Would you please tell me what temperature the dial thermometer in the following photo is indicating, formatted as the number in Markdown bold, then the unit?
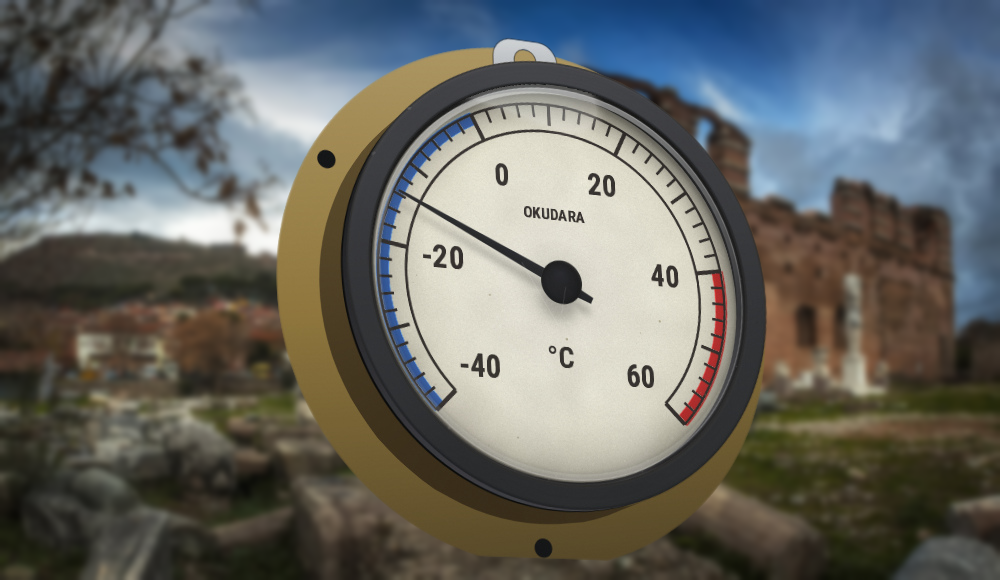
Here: **-14** °C
